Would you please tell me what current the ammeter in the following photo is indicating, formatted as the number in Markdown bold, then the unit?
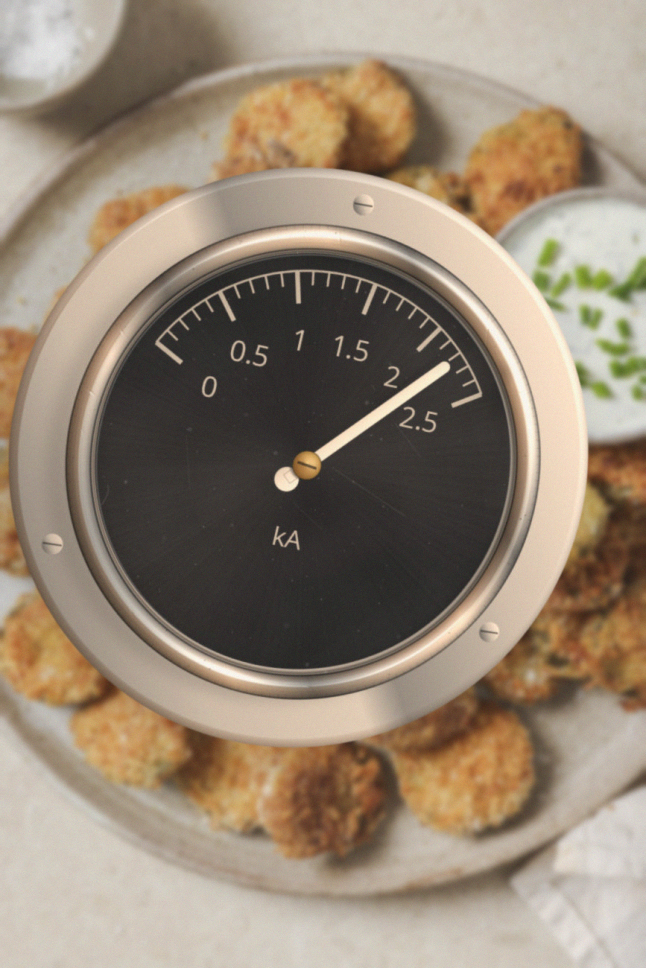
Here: **2.2** kA
